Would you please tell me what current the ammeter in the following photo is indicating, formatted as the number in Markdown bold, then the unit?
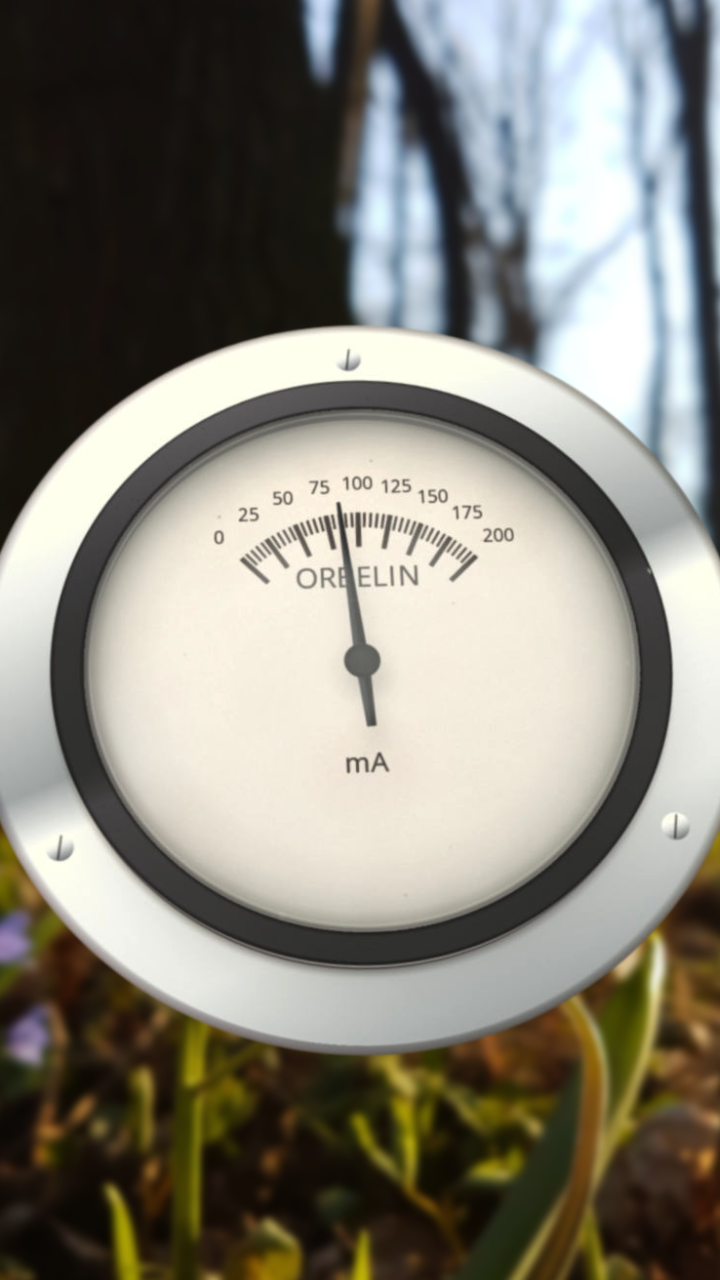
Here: **85** mA
